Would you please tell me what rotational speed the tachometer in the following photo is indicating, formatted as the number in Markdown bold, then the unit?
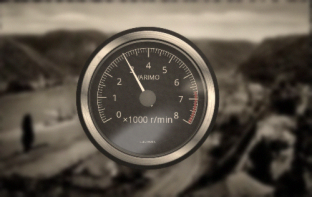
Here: **3000** rpm
